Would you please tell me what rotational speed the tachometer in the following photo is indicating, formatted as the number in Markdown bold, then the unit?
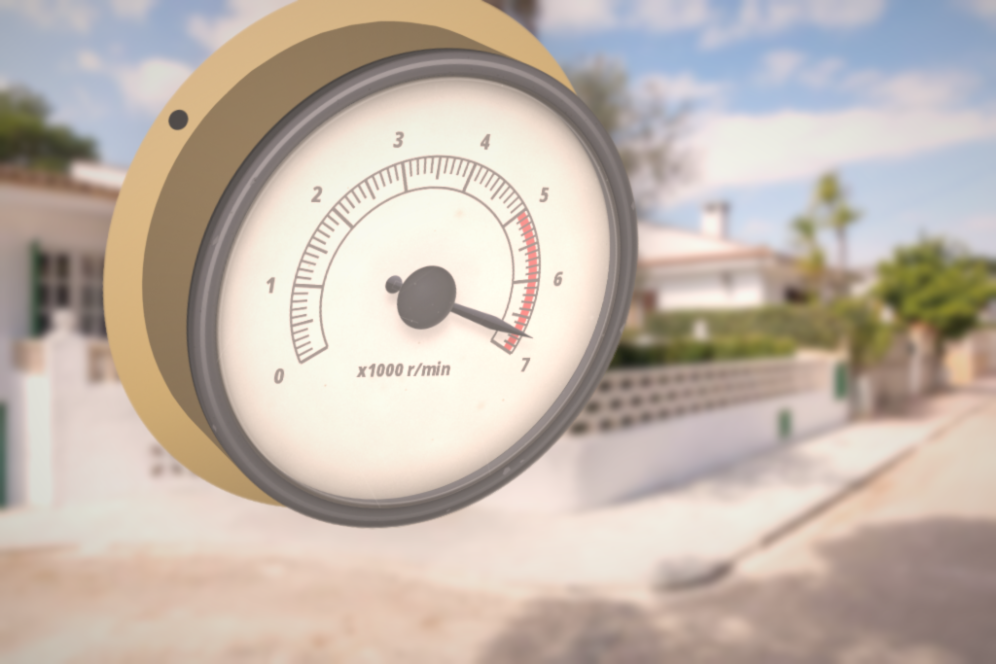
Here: **6700** rpm
